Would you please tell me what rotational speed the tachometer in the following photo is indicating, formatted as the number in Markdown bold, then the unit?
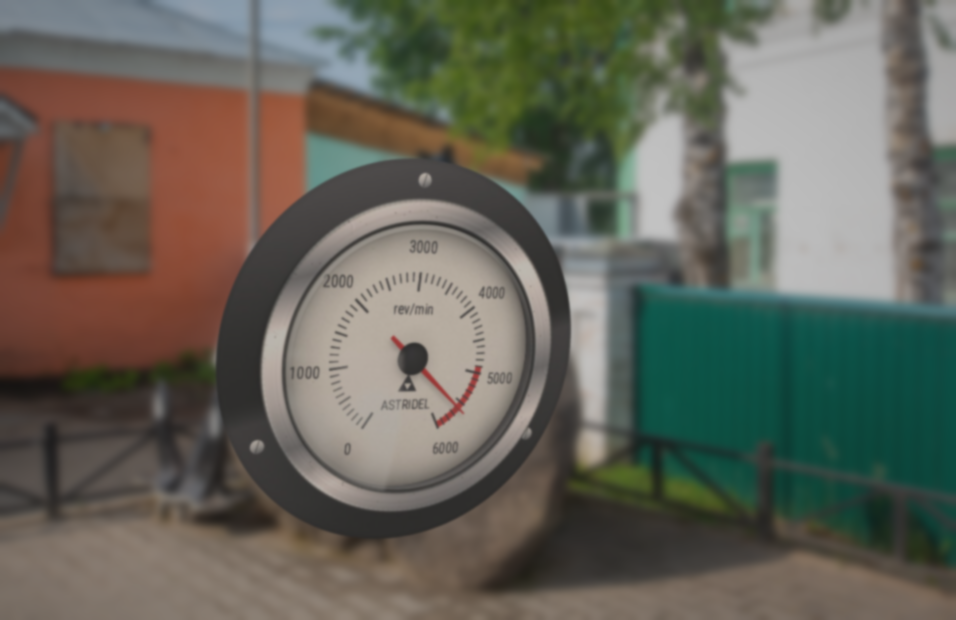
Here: **5600** rpm
